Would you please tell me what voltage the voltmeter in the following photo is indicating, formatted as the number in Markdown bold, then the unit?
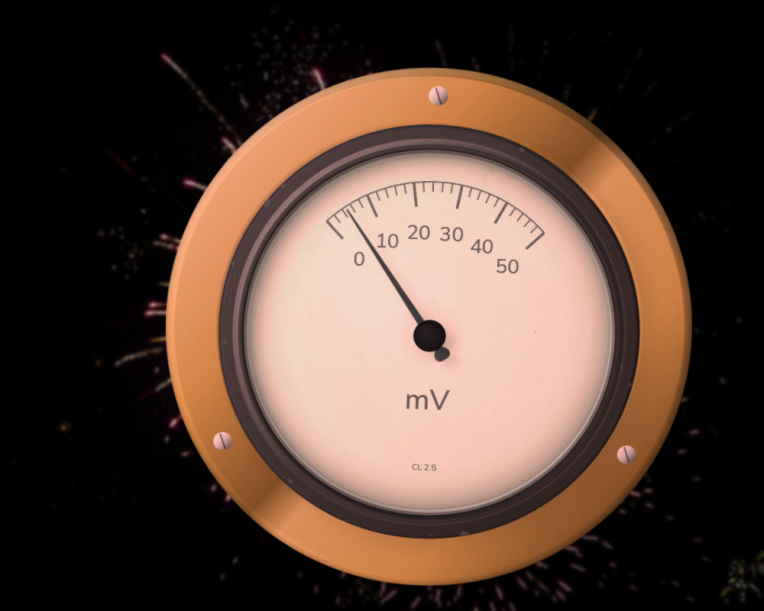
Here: **5** mV
